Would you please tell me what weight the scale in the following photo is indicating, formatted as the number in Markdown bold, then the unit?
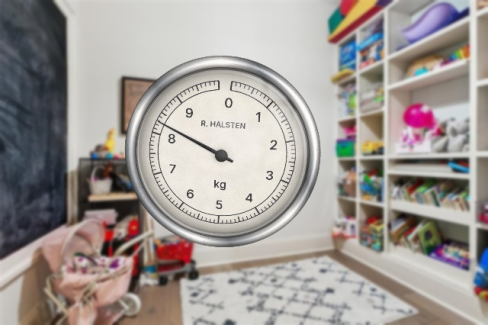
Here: **8.3** kg
